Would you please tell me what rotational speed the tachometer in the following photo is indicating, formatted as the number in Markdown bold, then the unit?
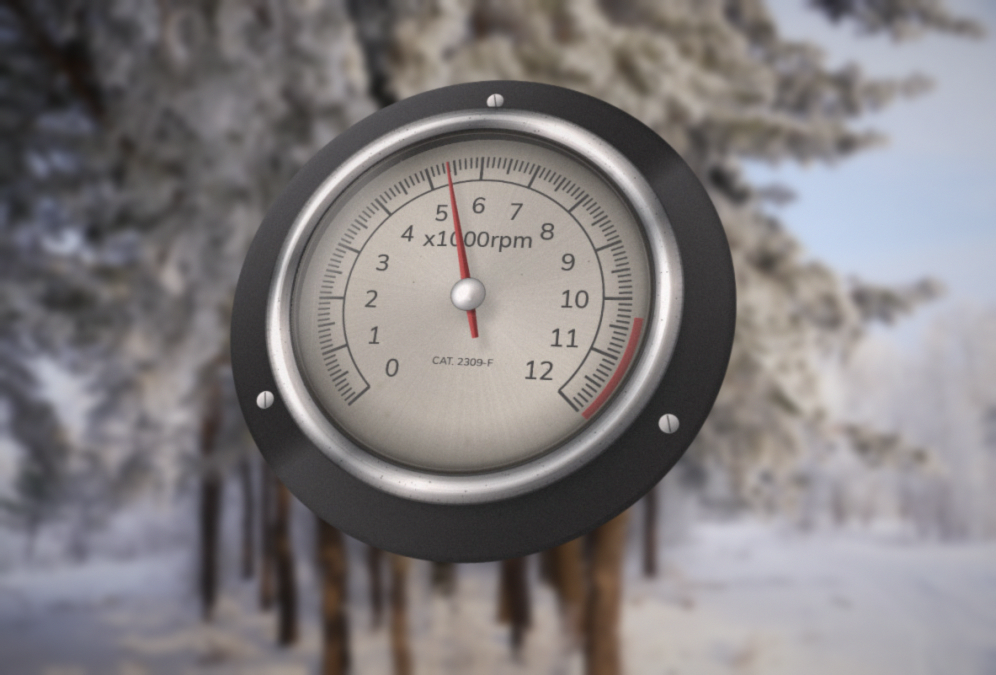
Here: **5400** rpm
